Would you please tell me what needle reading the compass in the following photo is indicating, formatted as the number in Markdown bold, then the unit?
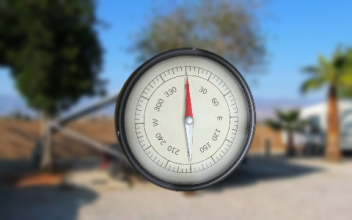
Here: **0** °
